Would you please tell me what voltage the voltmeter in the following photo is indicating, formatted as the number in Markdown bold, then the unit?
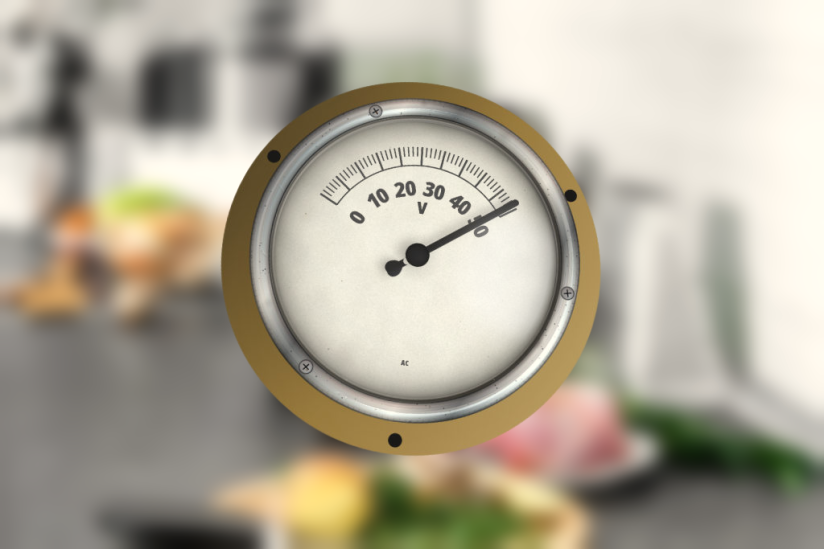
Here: **49** V
